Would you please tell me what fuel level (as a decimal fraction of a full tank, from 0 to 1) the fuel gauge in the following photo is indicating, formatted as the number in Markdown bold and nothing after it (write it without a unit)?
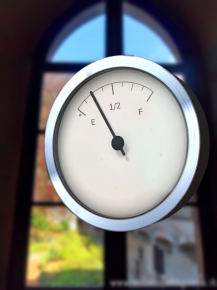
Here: **0.25**
